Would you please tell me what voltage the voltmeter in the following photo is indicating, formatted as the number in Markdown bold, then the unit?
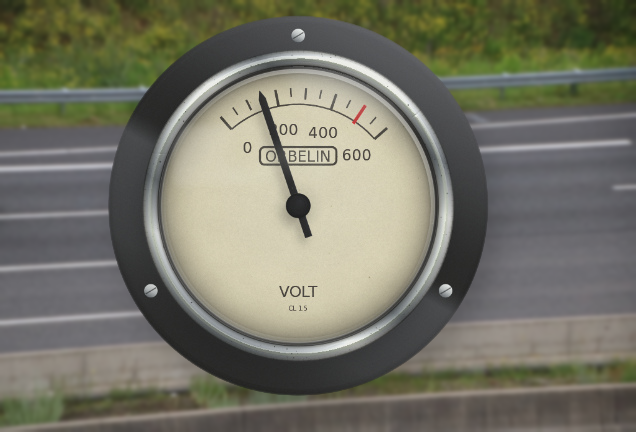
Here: **150** V
